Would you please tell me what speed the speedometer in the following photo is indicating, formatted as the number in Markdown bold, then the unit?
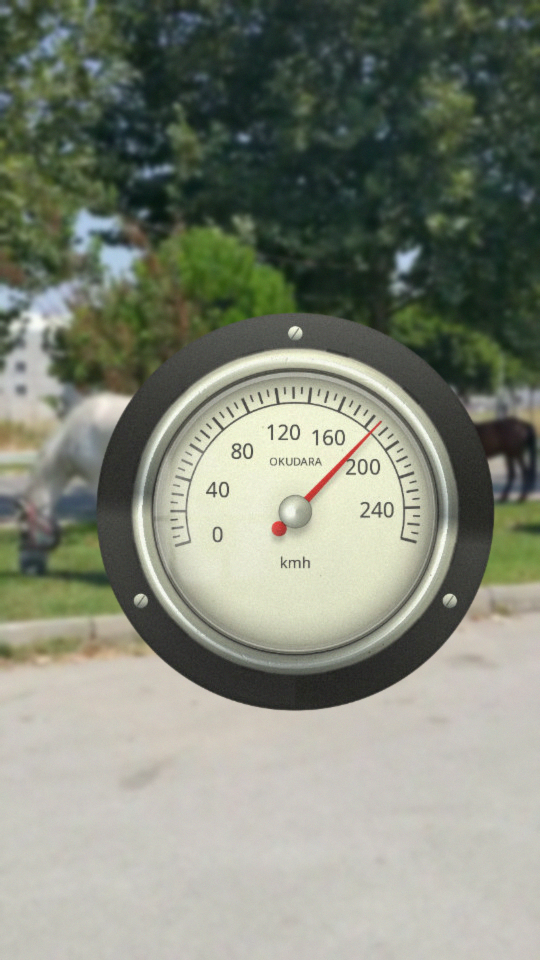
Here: **185** km/h
